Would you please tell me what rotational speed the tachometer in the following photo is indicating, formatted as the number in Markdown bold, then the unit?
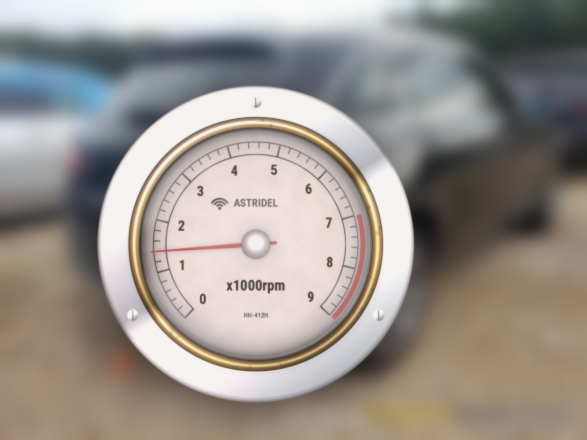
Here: **1400** rpm
